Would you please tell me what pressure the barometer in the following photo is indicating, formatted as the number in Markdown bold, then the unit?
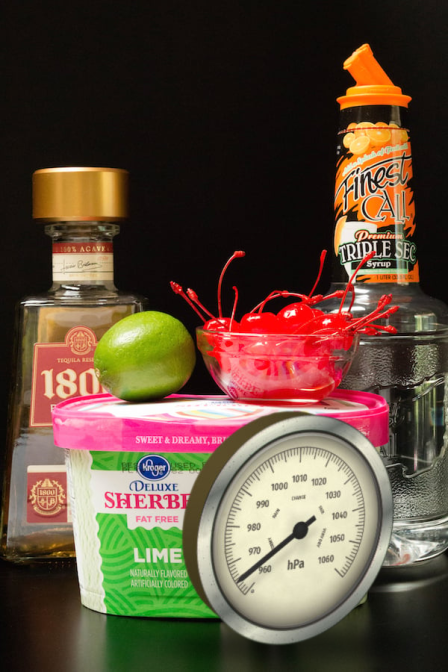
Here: **965** hPa
